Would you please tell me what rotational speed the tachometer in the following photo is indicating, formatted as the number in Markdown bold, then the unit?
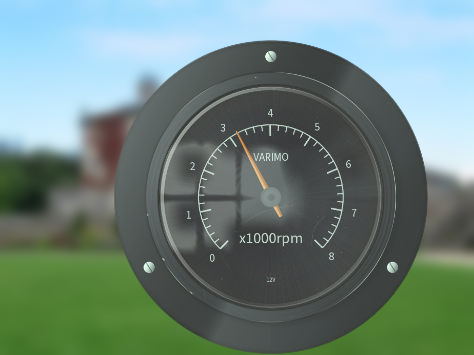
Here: **3200** rpm
